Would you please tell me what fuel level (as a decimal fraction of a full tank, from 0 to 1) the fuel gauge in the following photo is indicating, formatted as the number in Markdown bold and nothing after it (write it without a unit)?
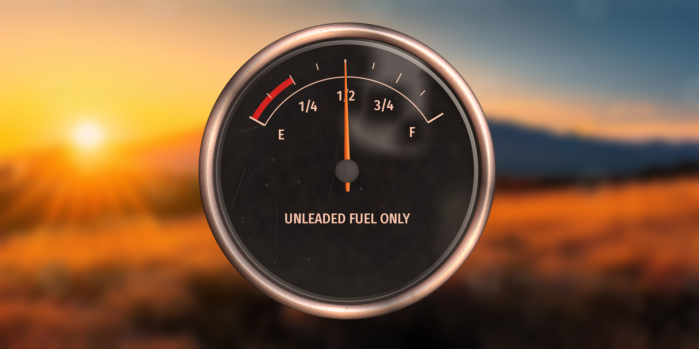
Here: **0.5**
